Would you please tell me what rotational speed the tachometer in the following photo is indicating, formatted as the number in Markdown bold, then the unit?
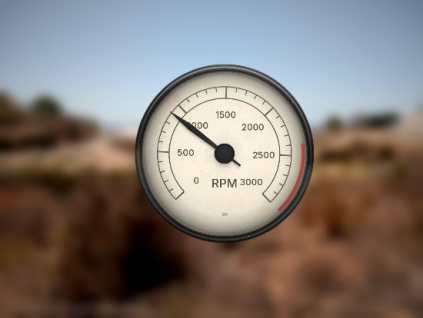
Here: **900** rpm
